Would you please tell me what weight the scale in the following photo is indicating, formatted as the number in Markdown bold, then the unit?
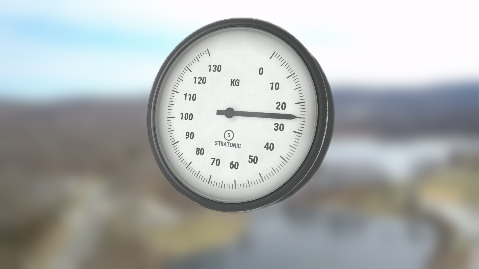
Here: **25** kg
